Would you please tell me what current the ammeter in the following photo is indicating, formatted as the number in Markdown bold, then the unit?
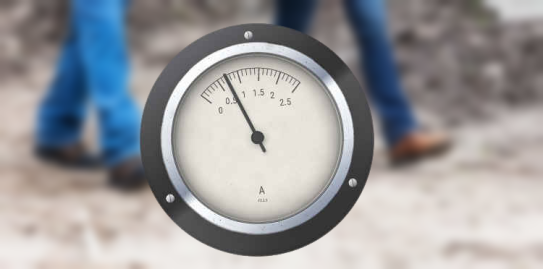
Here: **0.7** A
